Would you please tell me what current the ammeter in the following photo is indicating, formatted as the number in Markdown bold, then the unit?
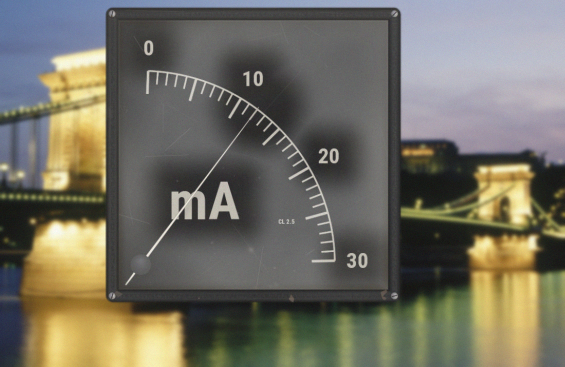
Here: **12** mA
